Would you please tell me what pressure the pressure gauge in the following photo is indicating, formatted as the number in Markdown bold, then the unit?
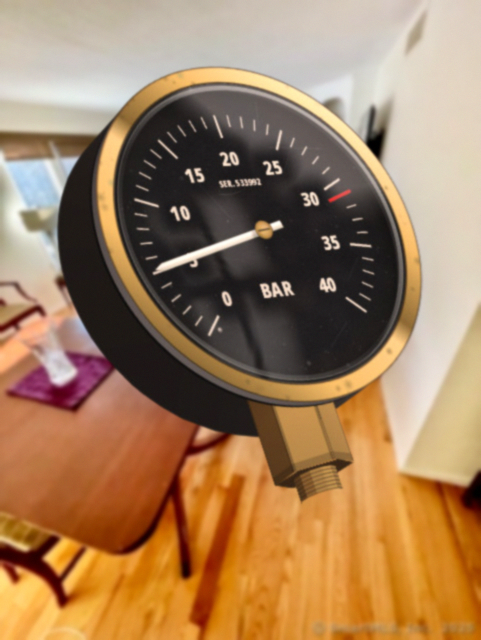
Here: **5** bar
